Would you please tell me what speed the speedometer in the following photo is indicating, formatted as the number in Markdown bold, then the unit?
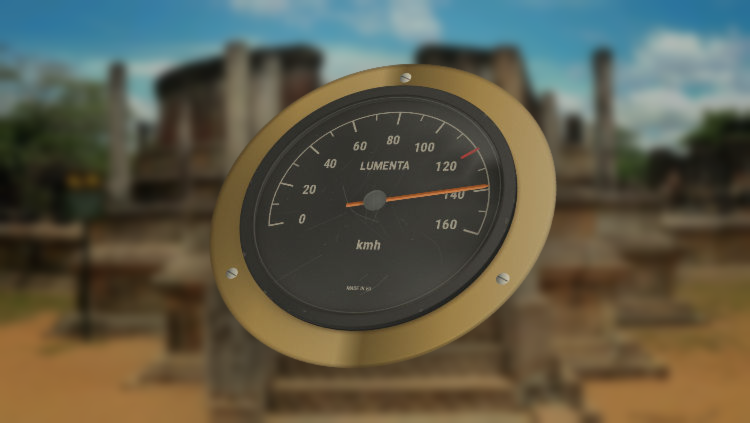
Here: **140** km/h
